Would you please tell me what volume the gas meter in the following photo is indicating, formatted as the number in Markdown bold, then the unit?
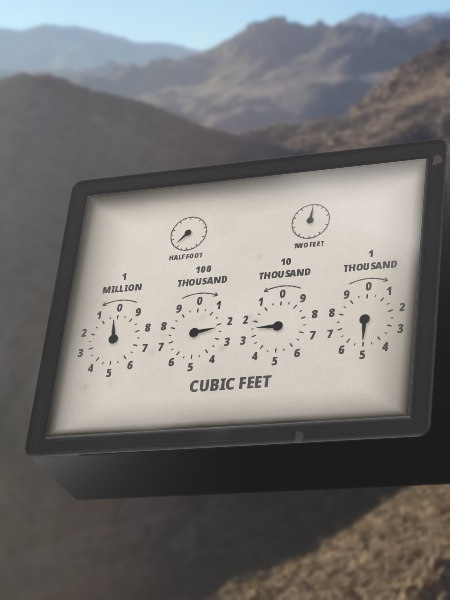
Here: **22500** ft³
